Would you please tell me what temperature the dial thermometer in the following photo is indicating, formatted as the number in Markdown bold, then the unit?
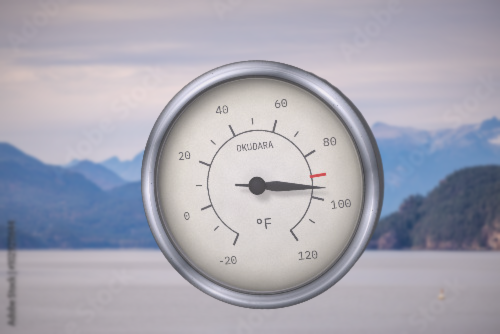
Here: **95** °F
